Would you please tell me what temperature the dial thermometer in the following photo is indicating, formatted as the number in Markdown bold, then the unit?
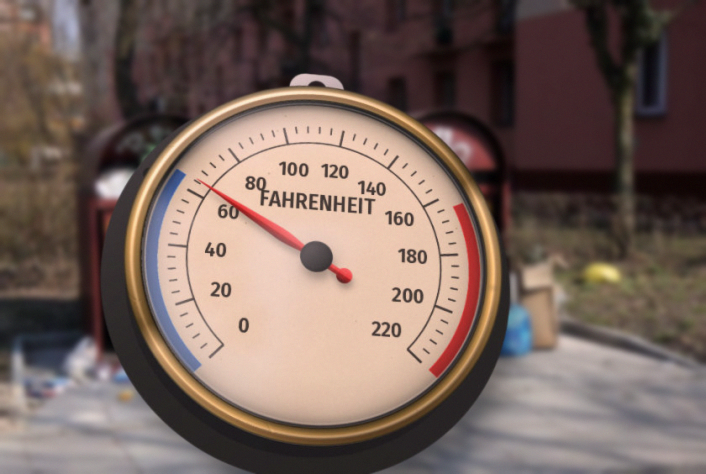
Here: **64** °F
